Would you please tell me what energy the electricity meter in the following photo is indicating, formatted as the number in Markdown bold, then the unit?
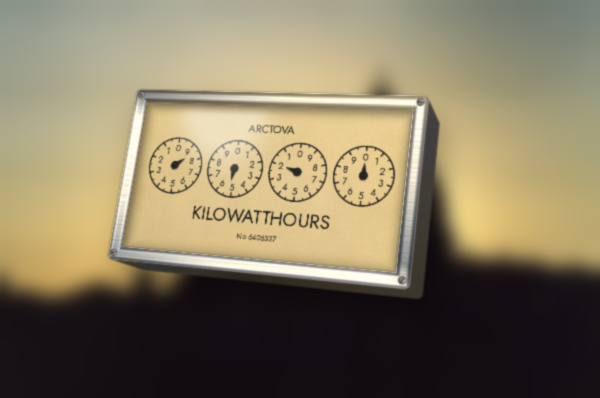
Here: **8520** kWh
